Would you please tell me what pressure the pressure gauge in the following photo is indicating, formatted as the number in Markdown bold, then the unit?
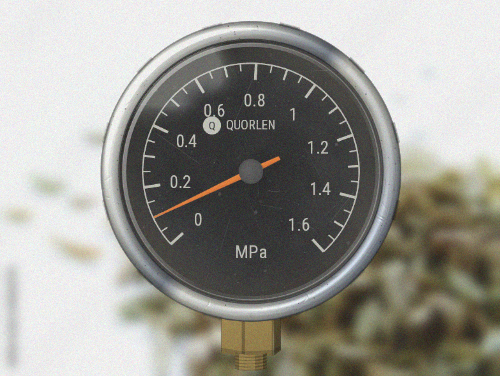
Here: **0.1** MPa
